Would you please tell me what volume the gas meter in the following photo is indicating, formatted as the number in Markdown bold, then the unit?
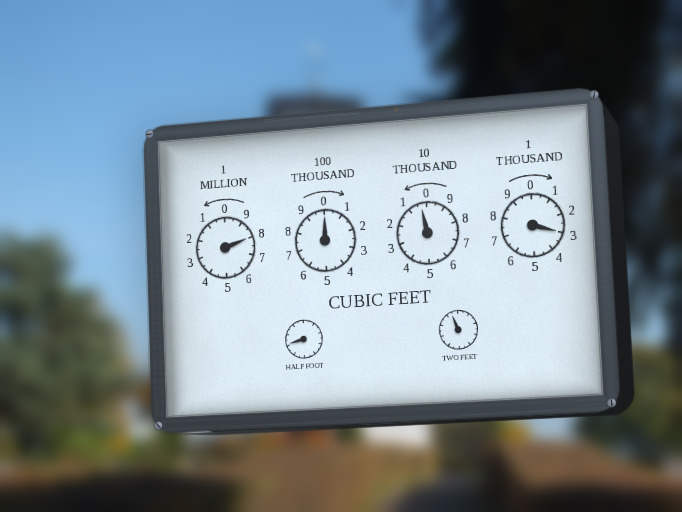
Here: **800300** ft³
